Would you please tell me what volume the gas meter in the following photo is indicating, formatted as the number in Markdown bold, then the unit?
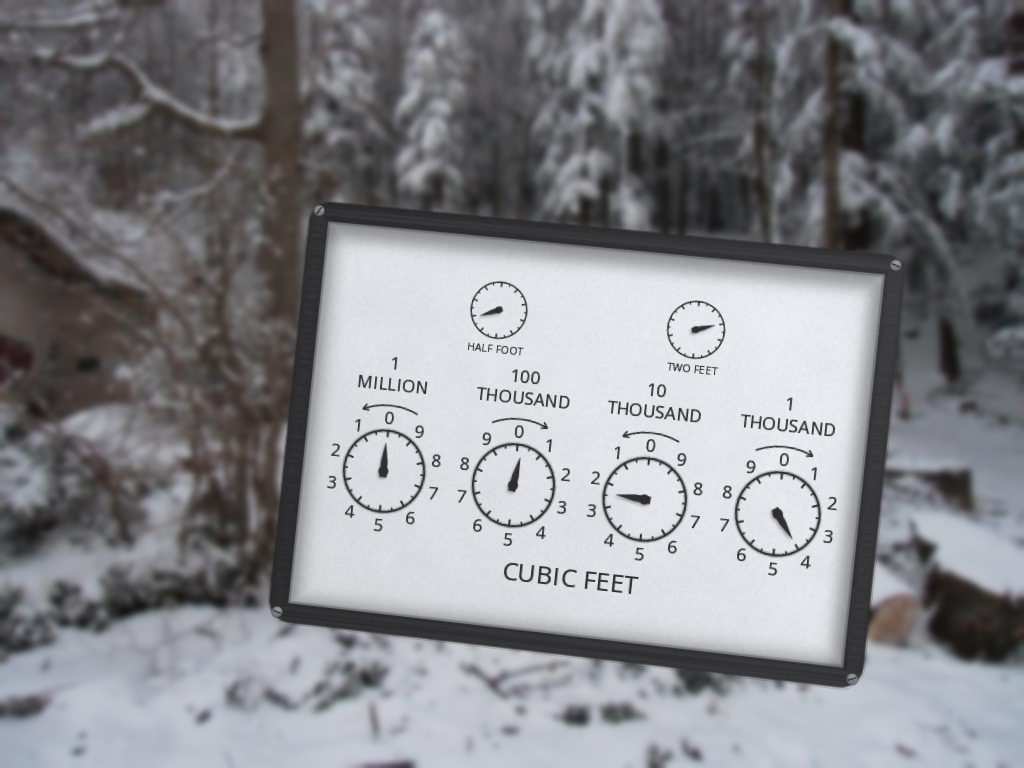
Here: **2400** ft³
